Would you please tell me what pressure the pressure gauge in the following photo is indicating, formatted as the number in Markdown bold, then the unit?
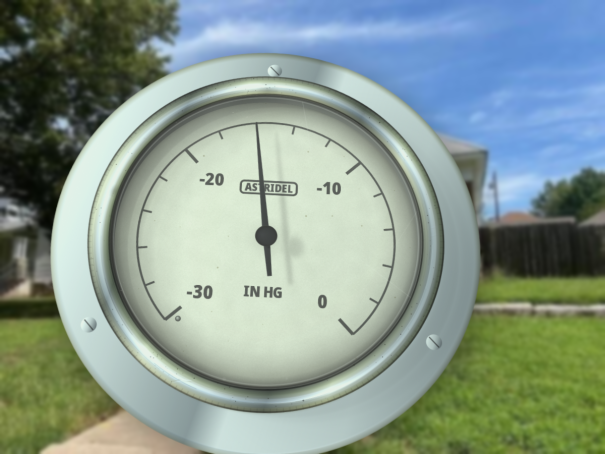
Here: **-16** inHg
